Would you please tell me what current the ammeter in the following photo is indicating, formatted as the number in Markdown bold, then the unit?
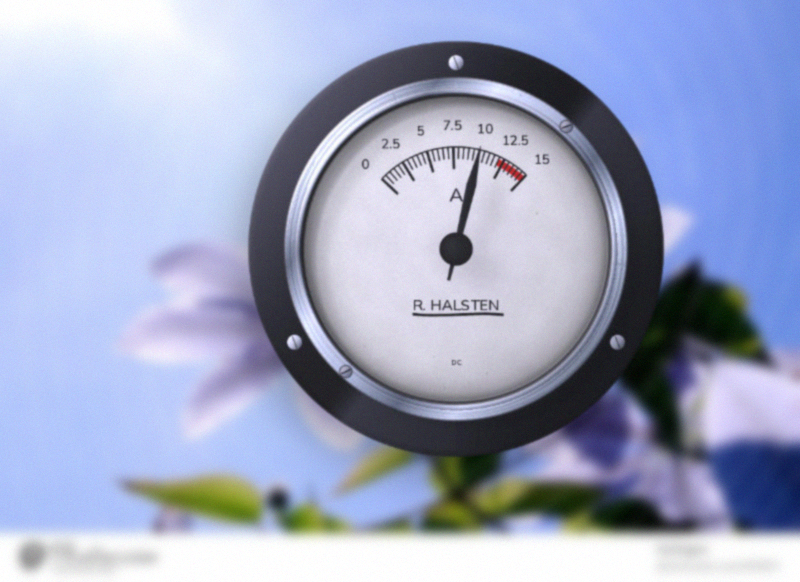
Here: **10** A
